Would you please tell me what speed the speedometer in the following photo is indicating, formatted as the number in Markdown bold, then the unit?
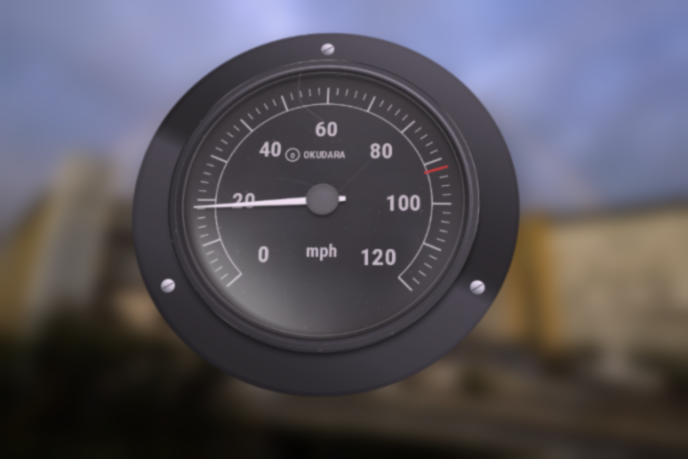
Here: **18** mph
